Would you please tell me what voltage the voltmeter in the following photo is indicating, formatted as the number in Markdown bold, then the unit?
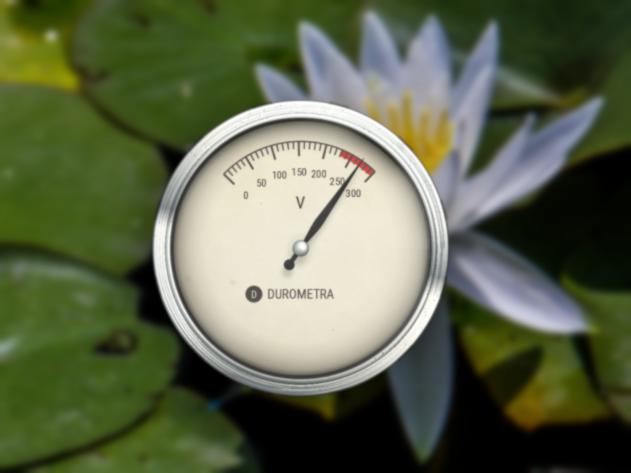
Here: **270** V
